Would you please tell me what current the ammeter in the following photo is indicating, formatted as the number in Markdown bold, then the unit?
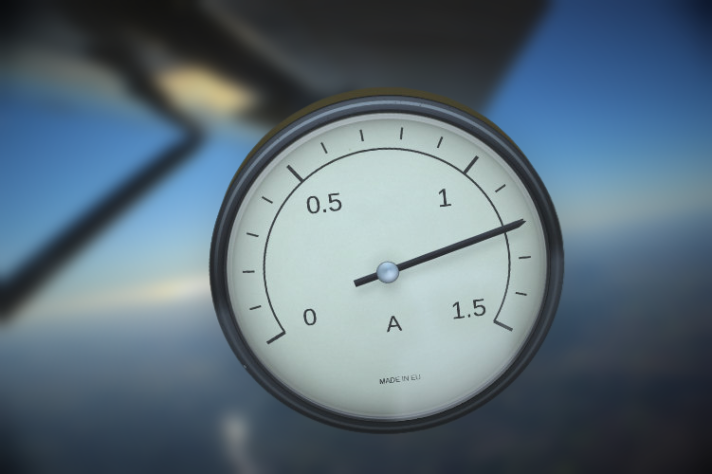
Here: **1.2** A
